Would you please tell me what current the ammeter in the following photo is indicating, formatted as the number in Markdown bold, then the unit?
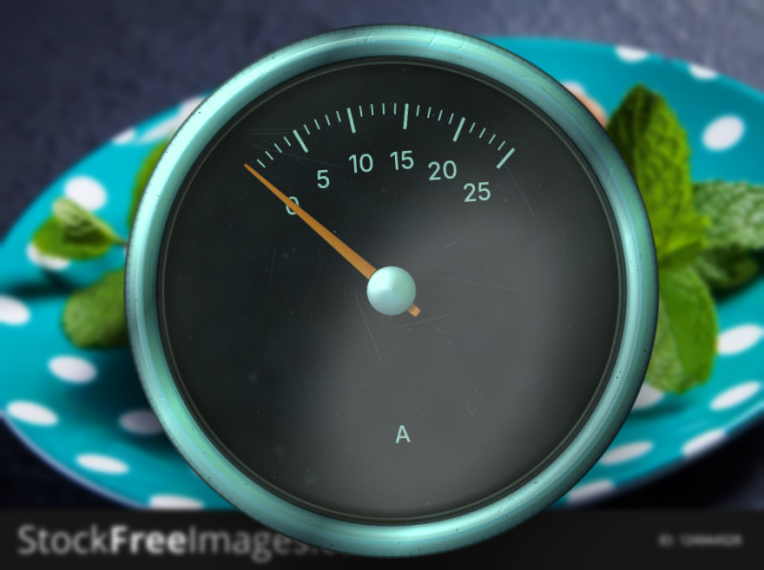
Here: **0** A
